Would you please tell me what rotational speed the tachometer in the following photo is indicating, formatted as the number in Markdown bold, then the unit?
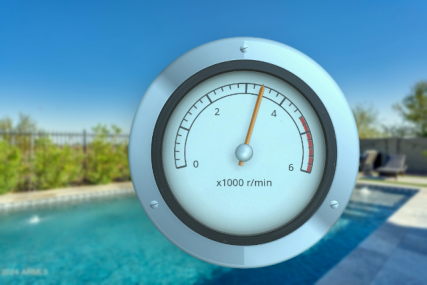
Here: **3400** rpm
